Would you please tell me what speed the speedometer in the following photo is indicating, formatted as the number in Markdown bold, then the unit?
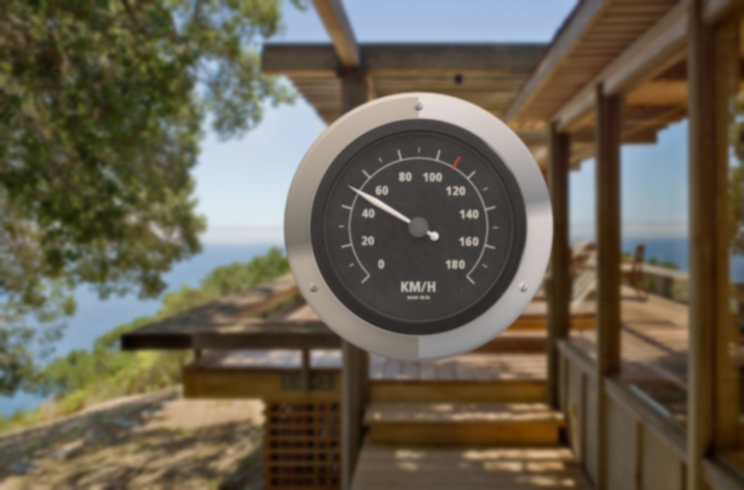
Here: **50** km/h
